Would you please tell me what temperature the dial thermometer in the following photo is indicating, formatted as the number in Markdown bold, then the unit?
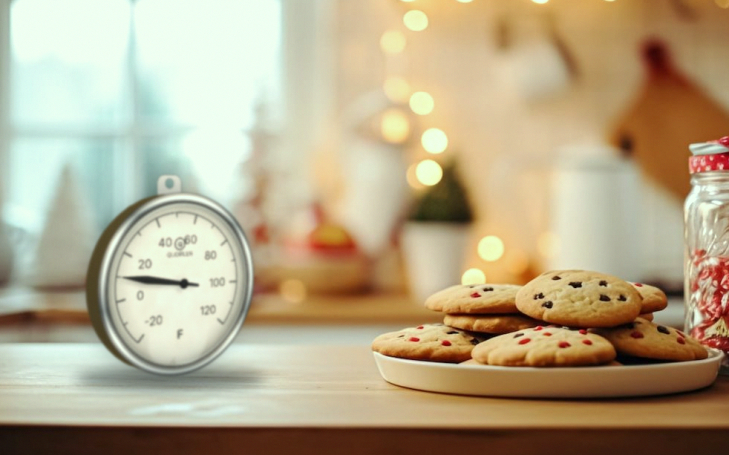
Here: **10** °F
